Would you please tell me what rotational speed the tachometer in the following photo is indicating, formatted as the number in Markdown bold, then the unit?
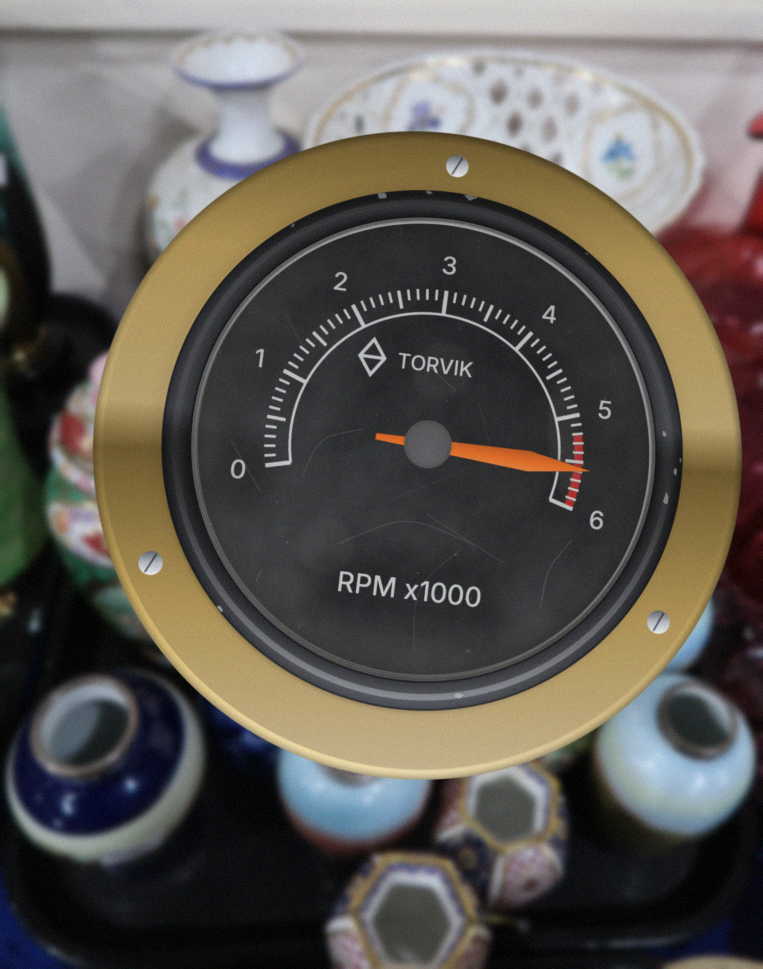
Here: **5600** rpm
